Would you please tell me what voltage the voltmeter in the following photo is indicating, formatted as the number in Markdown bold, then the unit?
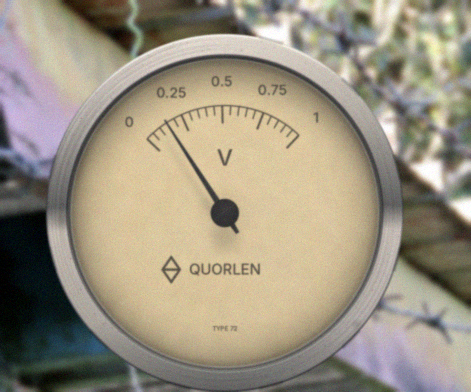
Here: **0.15** V
